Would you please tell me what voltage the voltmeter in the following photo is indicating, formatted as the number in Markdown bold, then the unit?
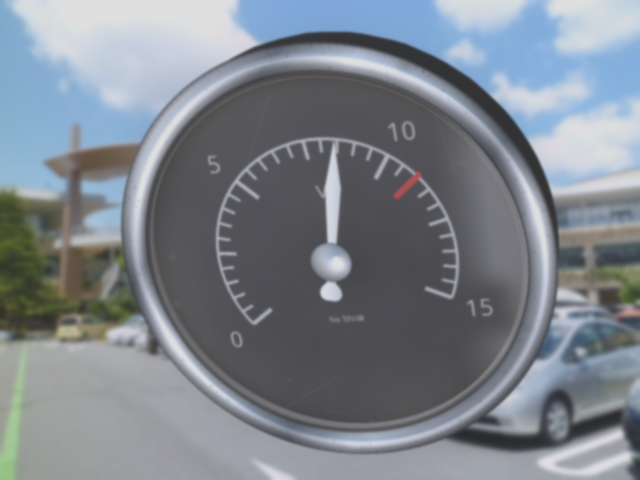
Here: **8.5** V
